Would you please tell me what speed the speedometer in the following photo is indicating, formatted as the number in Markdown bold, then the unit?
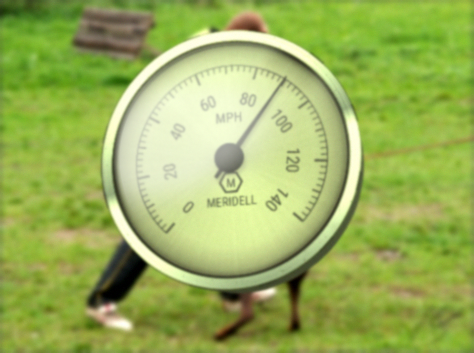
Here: **90** mph
